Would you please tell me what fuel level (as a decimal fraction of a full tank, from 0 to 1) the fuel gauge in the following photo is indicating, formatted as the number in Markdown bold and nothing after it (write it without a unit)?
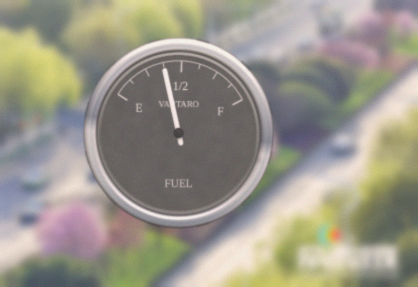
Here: **0.375**
